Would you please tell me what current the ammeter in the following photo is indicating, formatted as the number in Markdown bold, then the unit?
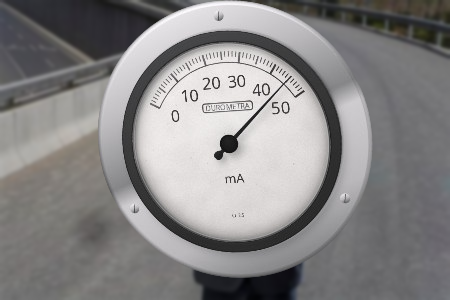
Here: **45** mA
